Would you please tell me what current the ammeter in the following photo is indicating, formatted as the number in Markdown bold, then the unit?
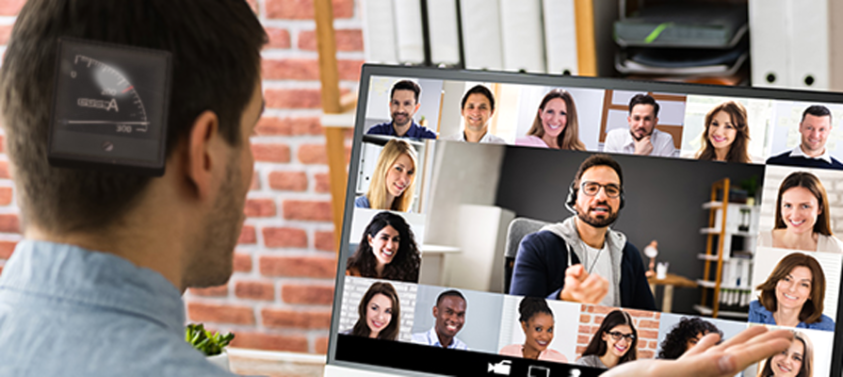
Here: **290** A
